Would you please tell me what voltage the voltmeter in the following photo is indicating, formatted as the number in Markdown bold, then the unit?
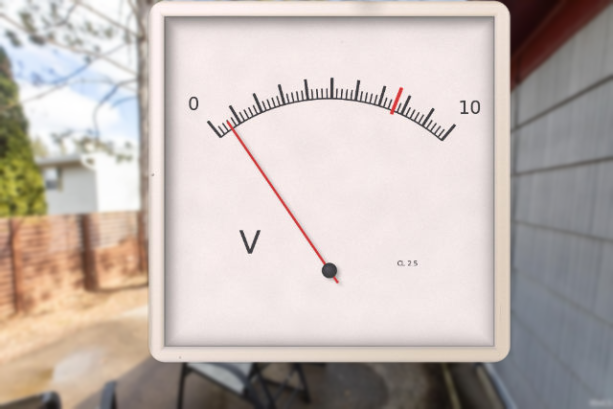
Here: **0.6** V
